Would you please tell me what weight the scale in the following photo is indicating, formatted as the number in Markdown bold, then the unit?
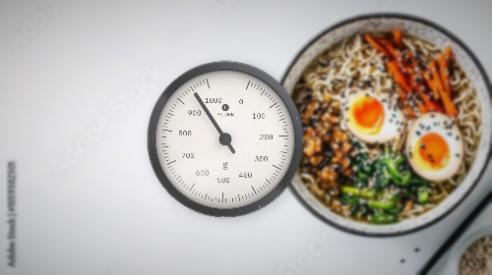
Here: **950** g
